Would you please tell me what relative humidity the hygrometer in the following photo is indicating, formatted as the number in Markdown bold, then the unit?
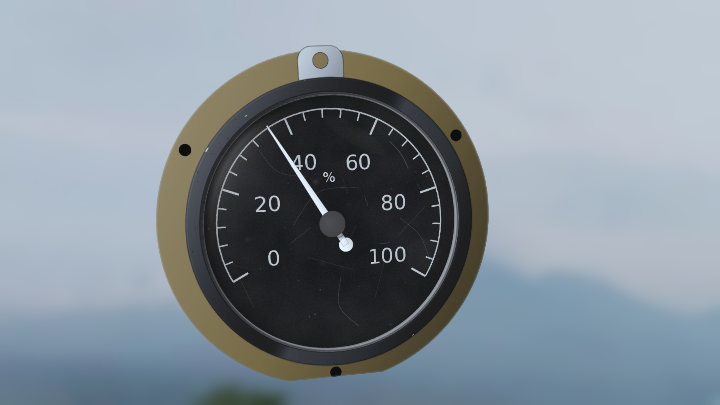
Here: **36** %
